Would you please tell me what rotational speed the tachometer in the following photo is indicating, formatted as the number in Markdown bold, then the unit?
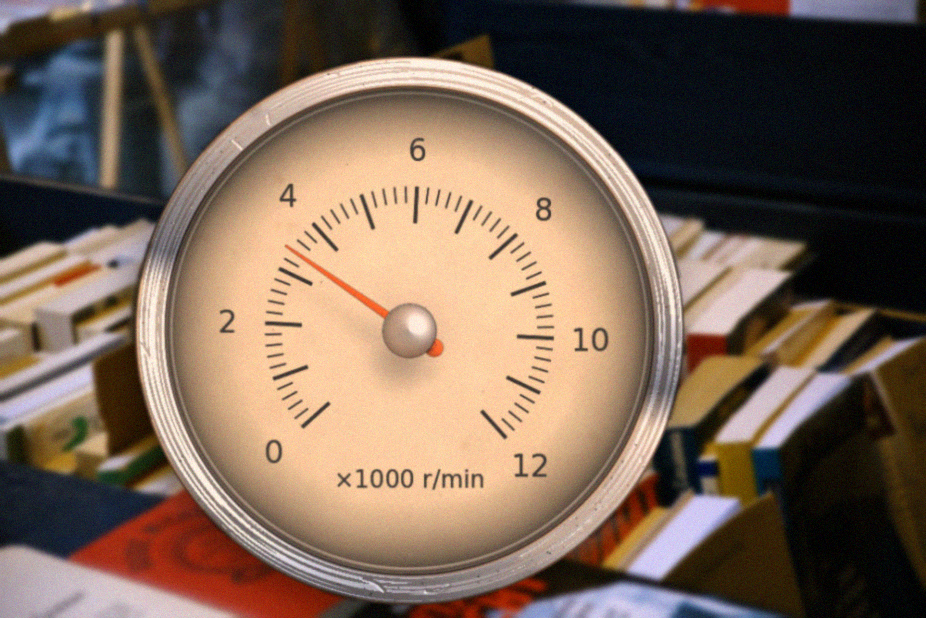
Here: **3400** rpm
